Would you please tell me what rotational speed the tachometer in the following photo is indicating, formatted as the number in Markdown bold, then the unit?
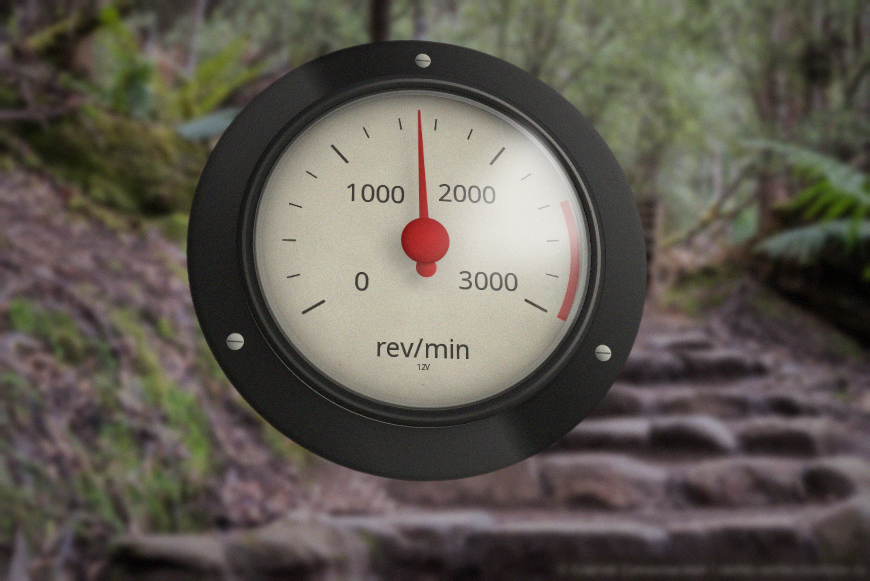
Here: **1500** rpm
